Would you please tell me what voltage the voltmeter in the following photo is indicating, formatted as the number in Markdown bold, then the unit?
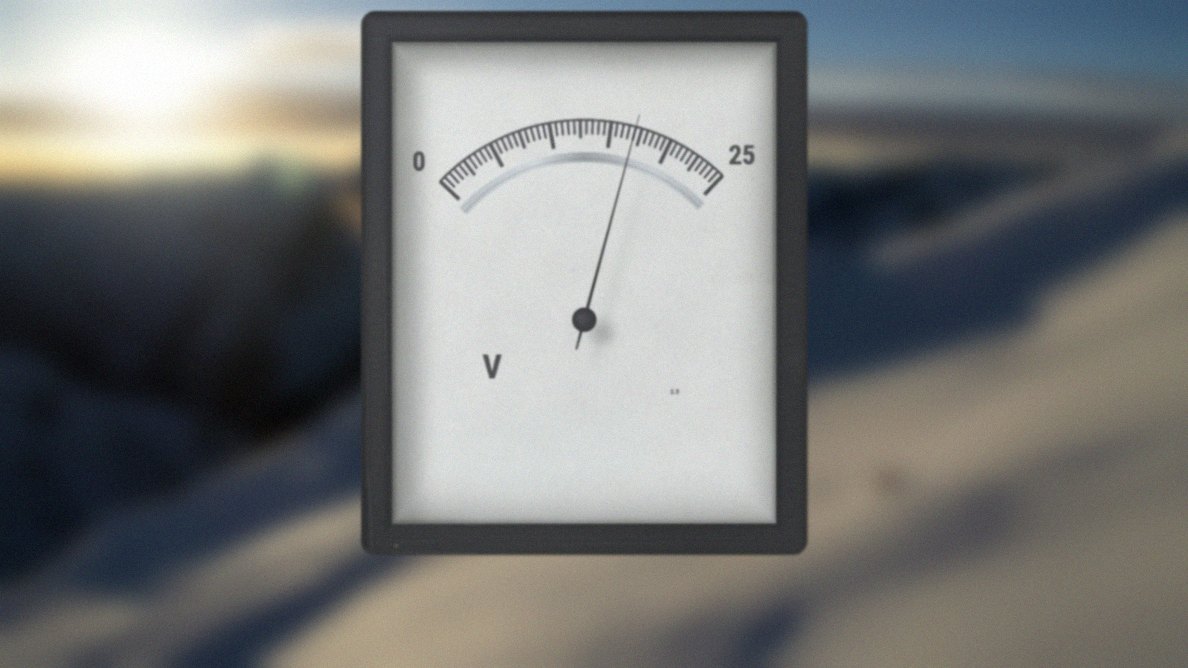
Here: **17** V
